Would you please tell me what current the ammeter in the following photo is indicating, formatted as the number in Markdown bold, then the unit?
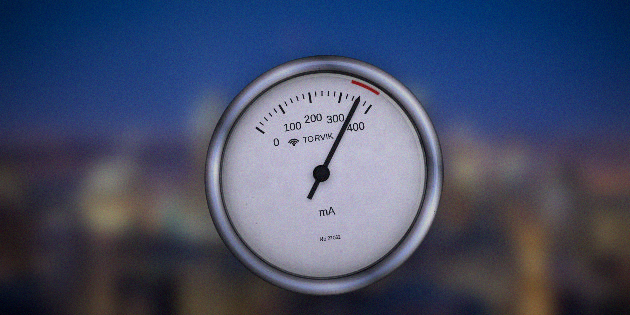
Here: **360** mA
